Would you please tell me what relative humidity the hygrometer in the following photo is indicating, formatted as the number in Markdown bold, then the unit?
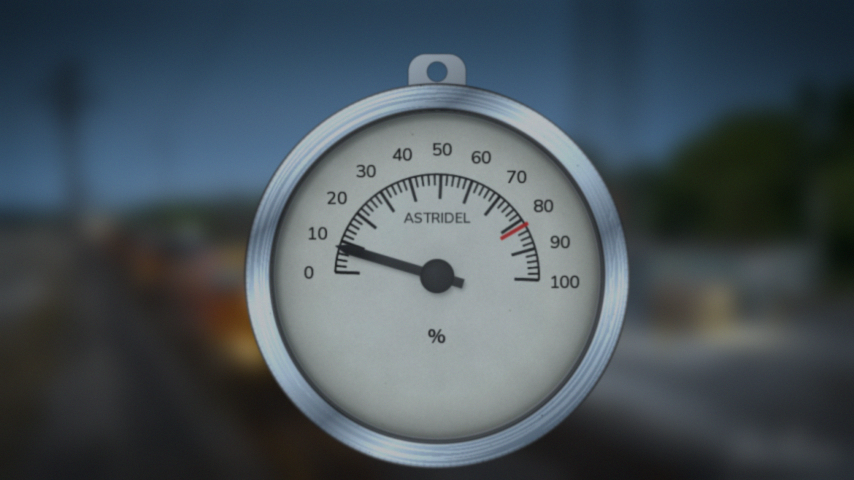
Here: **8** %
